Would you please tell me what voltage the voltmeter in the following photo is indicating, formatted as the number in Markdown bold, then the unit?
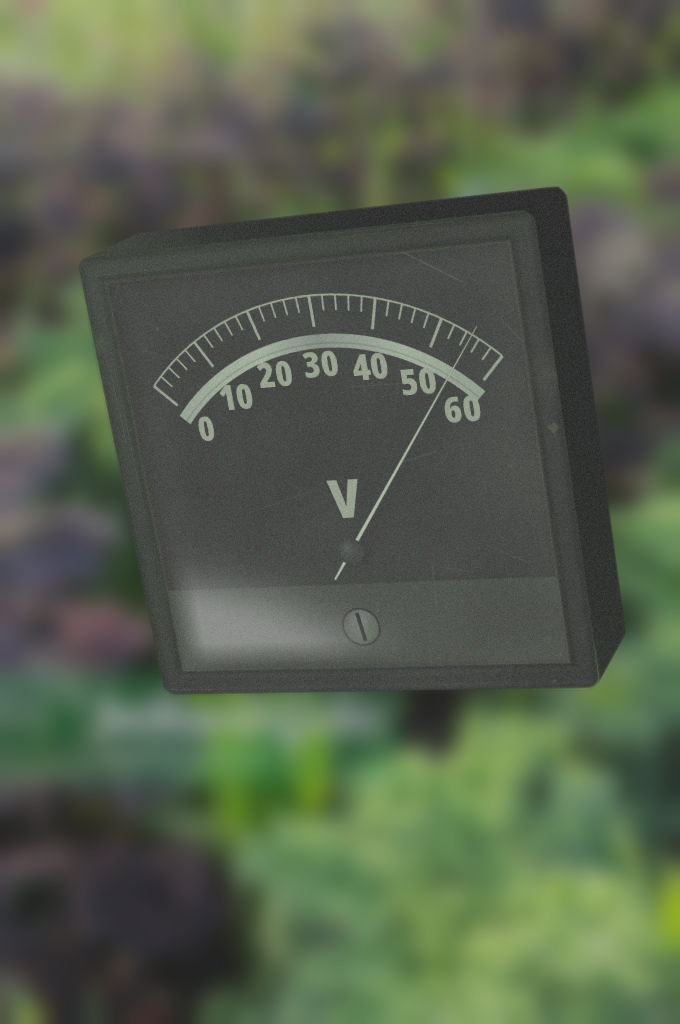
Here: **55** V
